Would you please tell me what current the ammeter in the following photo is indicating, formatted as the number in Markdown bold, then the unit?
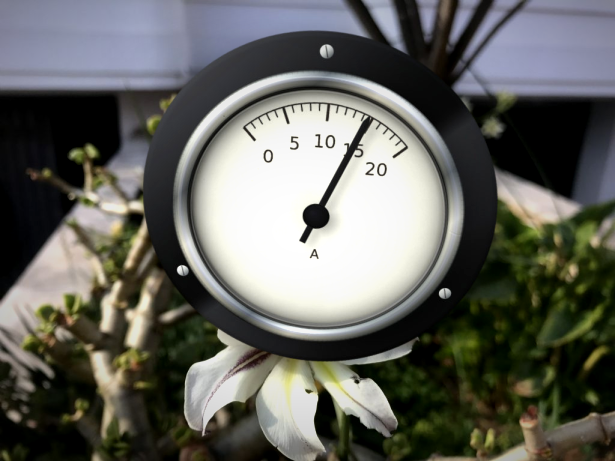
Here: **14.5** A
